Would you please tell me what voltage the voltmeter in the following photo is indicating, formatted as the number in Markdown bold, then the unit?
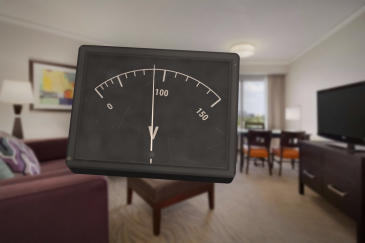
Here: **90** V
